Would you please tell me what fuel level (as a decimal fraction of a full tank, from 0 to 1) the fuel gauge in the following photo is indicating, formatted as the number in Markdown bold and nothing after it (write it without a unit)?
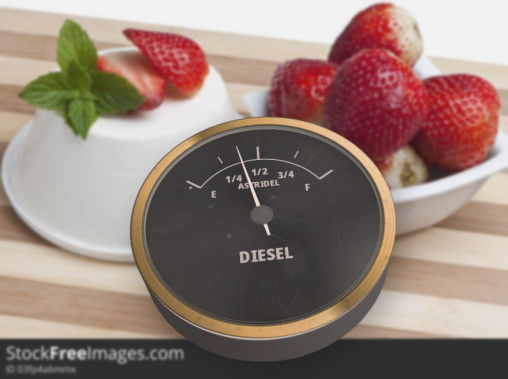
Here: **0.375**
